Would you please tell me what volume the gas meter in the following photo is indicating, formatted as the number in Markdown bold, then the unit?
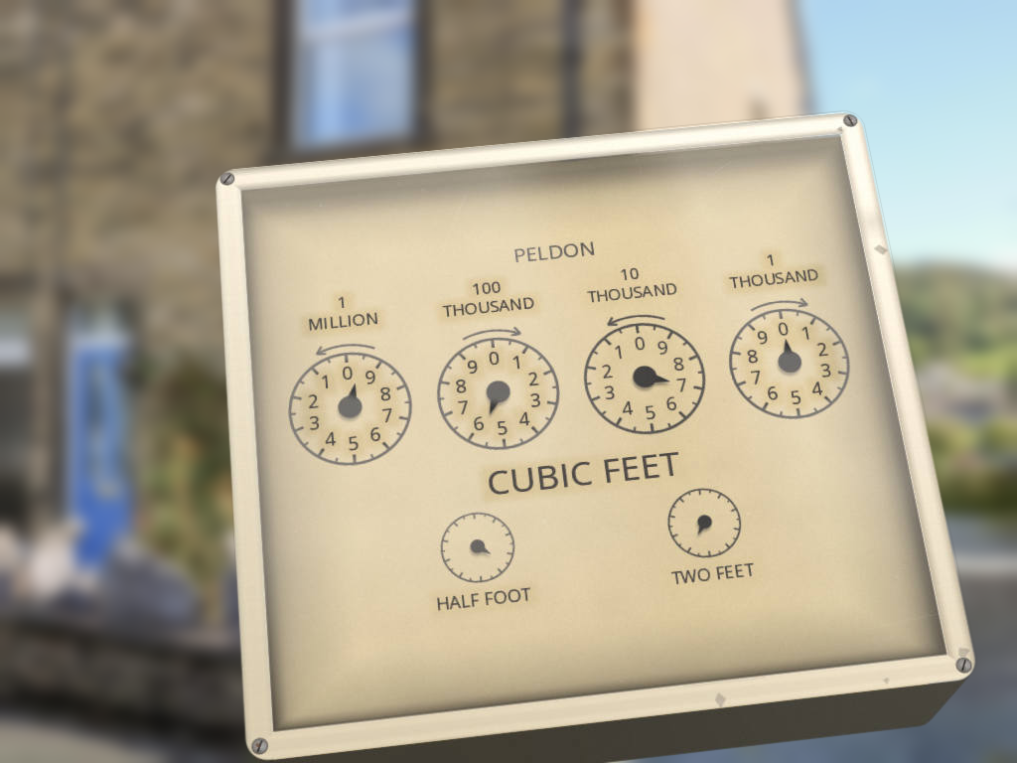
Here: **957000** ft³
